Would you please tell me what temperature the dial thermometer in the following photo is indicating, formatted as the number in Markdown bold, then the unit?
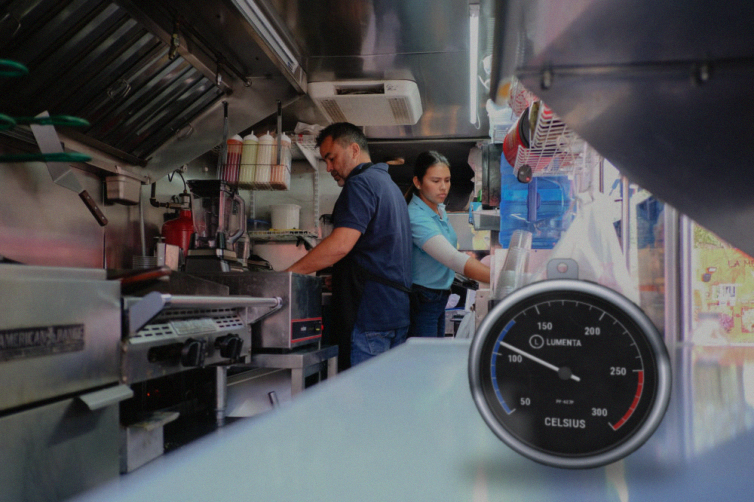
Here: **110** °C
